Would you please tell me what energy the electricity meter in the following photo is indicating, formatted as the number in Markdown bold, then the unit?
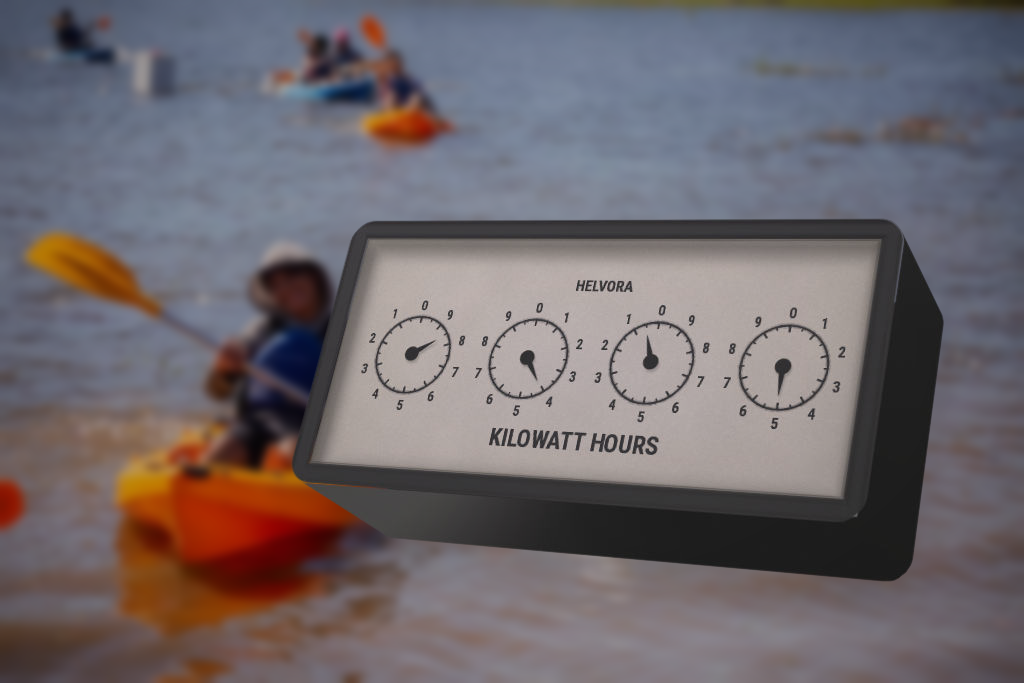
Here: **8405** kWh
